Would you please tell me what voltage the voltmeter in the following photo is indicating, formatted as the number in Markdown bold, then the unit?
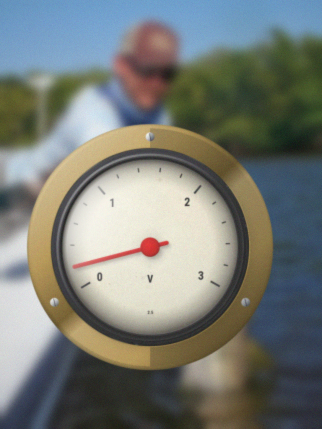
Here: **0.2** V
